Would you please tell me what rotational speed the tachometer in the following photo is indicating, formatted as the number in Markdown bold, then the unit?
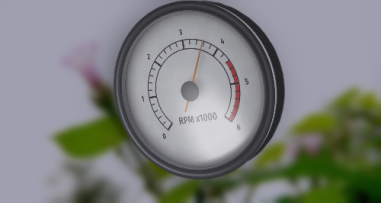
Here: **3600** rpm
